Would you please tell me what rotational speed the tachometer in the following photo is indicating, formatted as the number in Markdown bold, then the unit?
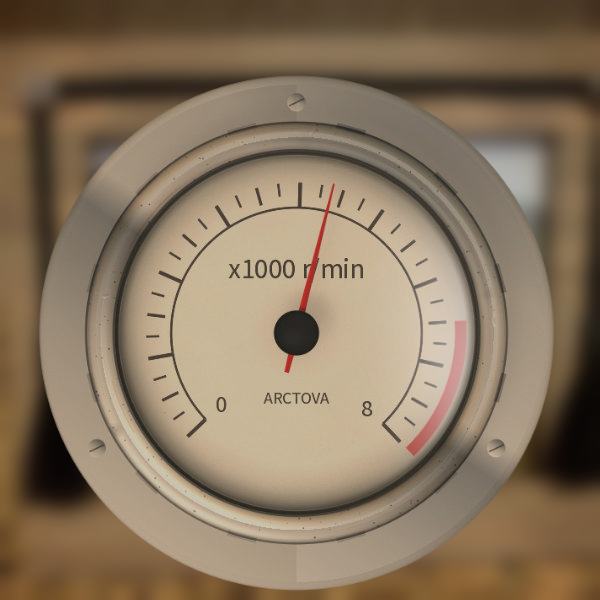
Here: **4375** rpm
